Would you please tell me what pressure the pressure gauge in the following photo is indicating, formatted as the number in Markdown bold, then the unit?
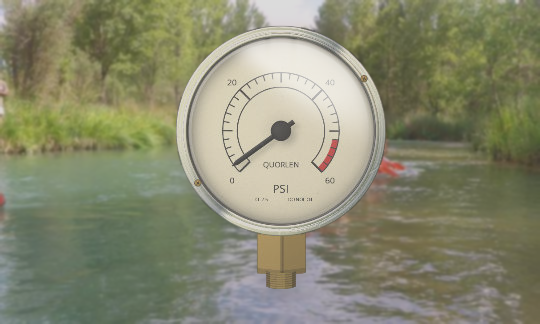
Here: **2** psi
